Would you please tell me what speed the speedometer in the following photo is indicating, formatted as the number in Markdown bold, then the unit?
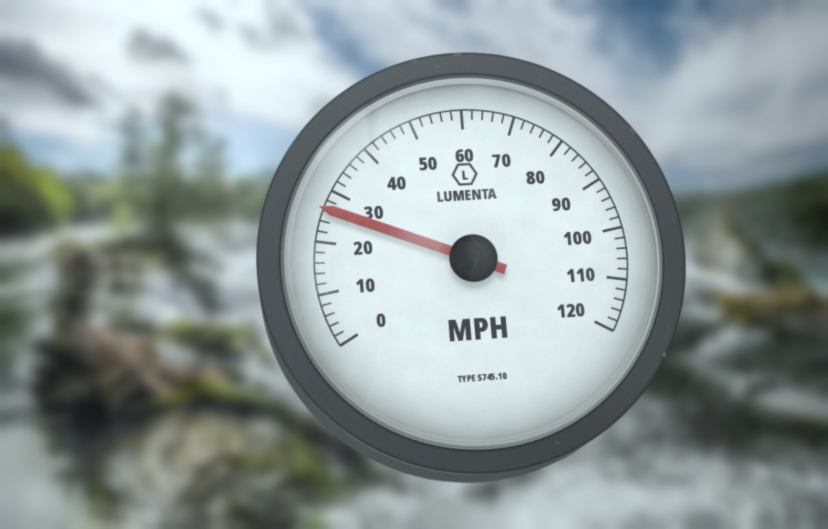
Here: **26** mph
